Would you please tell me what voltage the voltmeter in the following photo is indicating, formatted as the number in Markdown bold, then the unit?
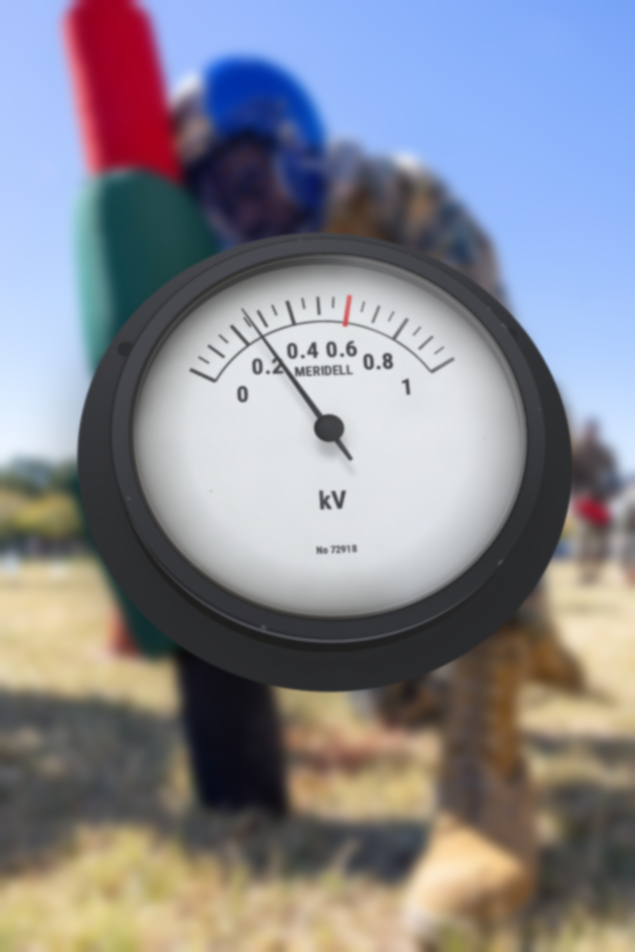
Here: **0.25** kV
